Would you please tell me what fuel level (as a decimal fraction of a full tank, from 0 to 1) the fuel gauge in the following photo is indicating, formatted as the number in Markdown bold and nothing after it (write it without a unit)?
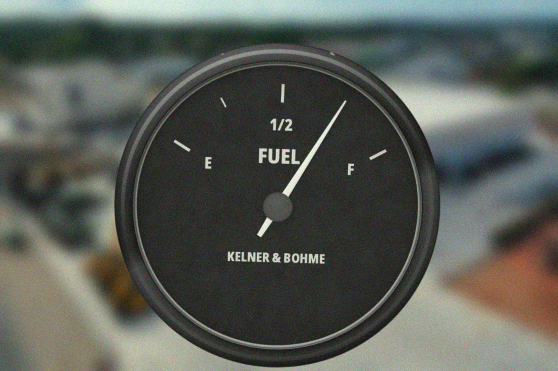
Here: **0.75**
